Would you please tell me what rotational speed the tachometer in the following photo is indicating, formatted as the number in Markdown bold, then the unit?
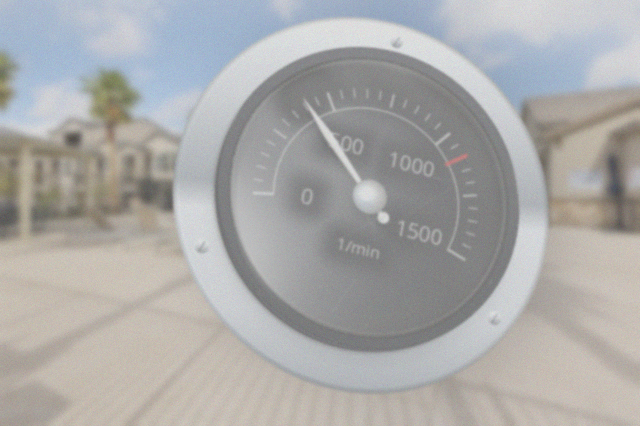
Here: **400** rpm
